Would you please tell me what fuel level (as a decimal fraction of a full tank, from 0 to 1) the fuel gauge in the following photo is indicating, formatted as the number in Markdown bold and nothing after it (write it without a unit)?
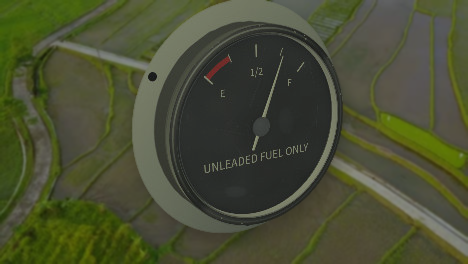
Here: **0.75**
